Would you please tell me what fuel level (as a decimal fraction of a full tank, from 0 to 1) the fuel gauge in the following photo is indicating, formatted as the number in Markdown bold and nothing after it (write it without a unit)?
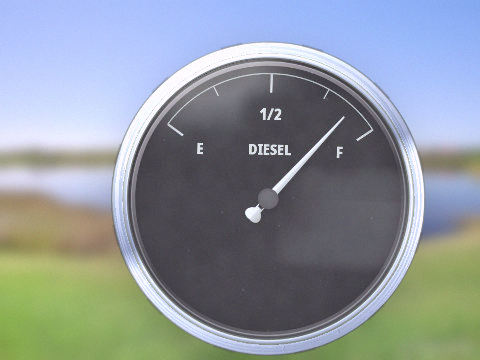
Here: **0.875**
